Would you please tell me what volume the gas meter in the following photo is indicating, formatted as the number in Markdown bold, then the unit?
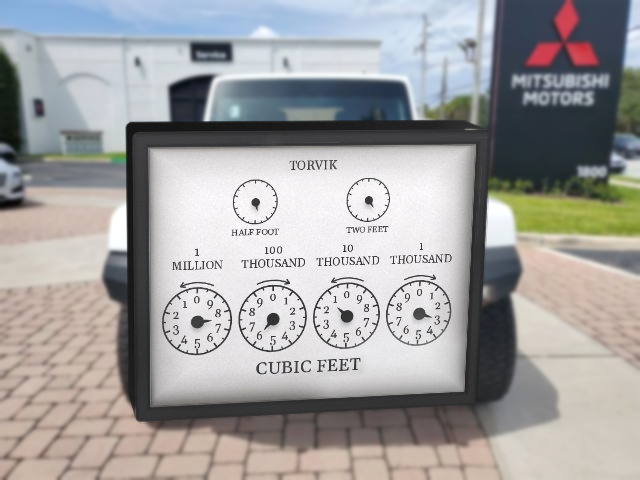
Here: **761300** ft³
